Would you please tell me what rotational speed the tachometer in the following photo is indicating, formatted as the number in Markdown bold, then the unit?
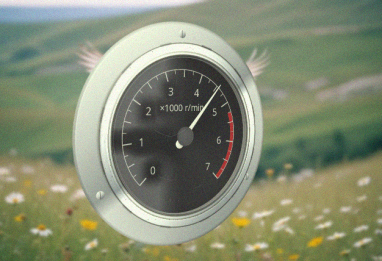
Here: **4500** rpm
